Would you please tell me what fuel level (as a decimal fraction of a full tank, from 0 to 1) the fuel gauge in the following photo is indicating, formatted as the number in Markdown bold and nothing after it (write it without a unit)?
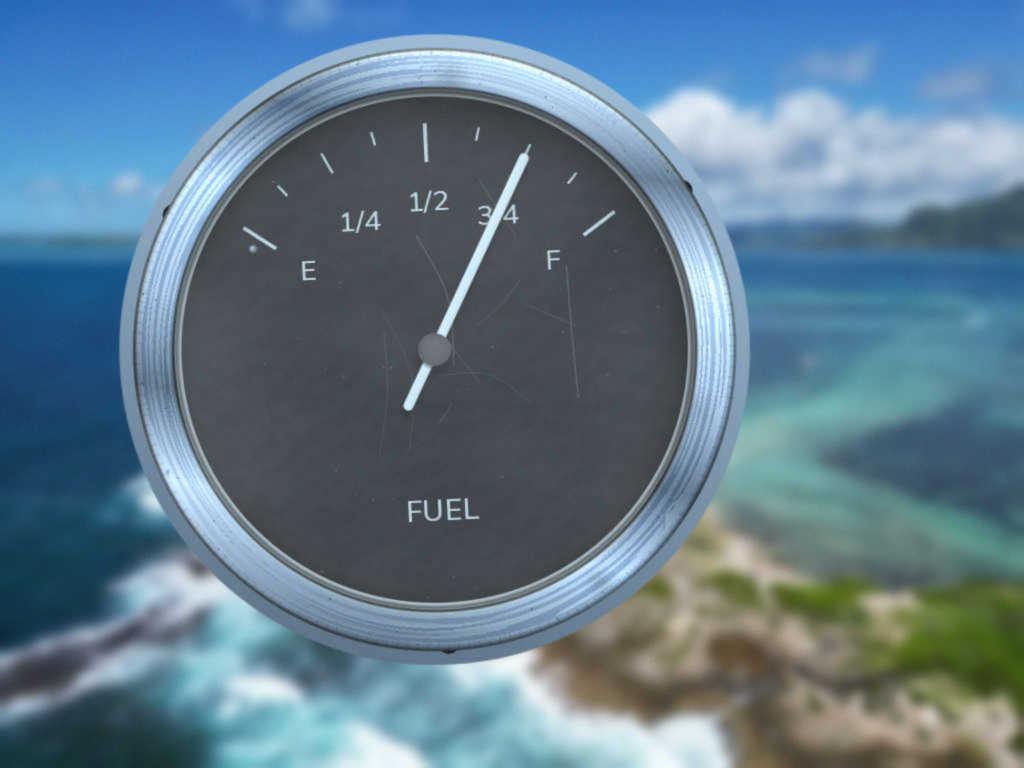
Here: **0.75**
